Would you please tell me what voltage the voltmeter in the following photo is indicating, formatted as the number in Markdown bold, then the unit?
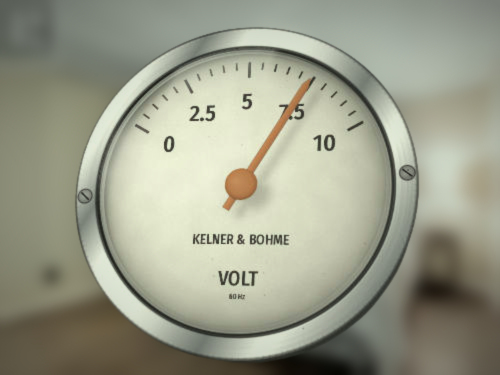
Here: **7.5** V
